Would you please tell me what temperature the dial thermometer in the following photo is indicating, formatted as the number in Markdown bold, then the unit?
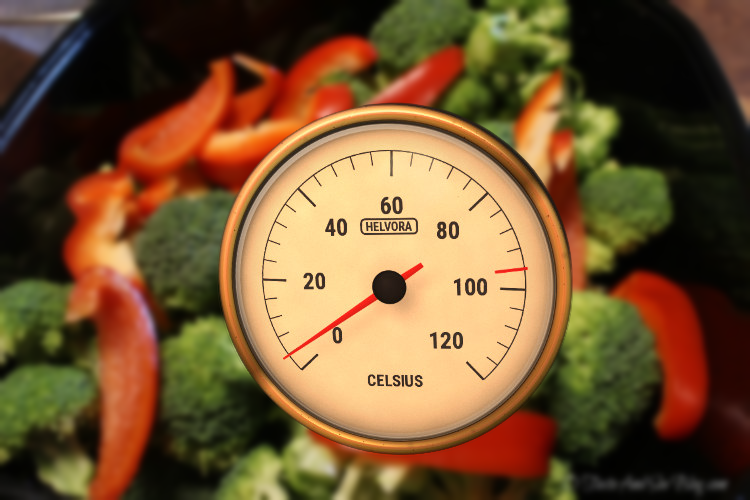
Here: **4** °C
